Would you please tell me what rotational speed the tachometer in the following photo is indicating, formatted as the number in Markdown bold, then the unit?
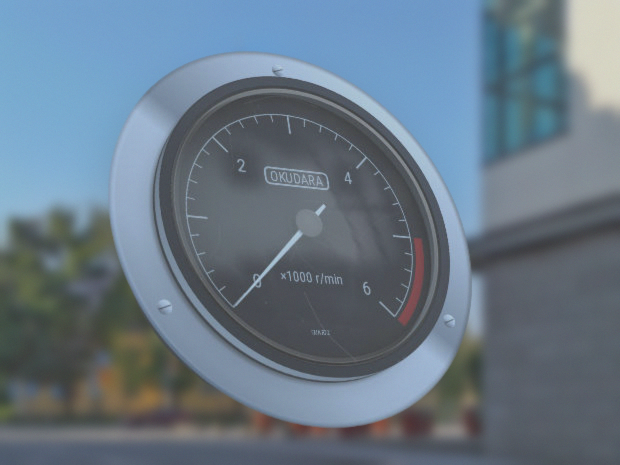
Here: **0** rpm
